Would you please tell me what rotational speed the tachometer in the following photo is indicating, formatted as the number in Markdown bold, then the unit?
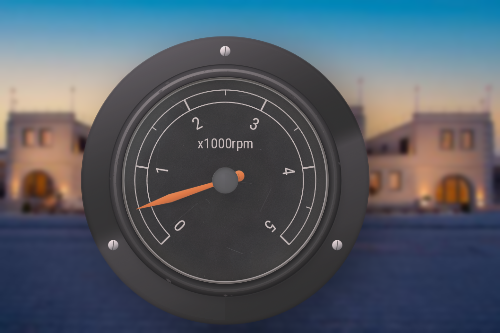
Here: **500** rpm
